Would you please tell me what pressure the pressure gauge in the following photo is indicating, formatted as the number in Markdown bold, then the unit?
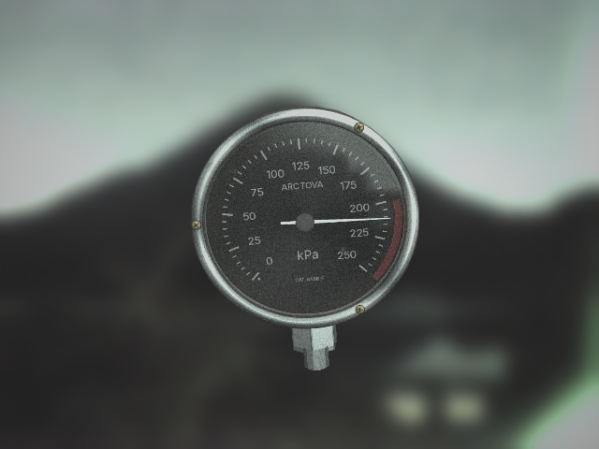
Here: **210** kPa
